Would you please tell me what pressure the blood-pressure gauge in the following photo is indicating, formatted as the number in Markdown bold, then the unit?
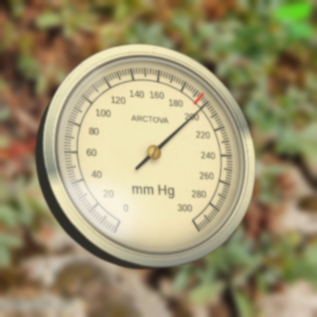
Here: **200** mmHg
